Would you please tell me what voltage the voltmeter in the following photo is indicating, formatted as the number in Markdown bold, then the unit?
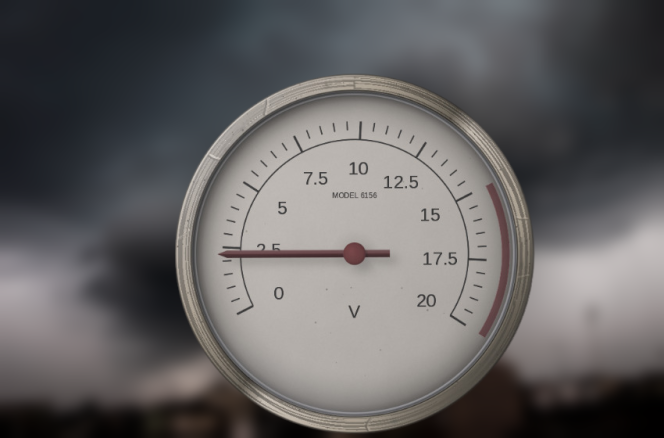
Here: **2.25** V
